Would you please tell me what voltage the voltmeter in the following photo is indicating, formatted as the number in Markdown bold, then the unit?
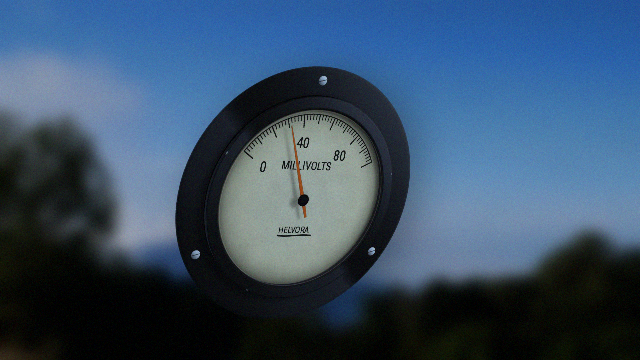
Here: **30** mV
